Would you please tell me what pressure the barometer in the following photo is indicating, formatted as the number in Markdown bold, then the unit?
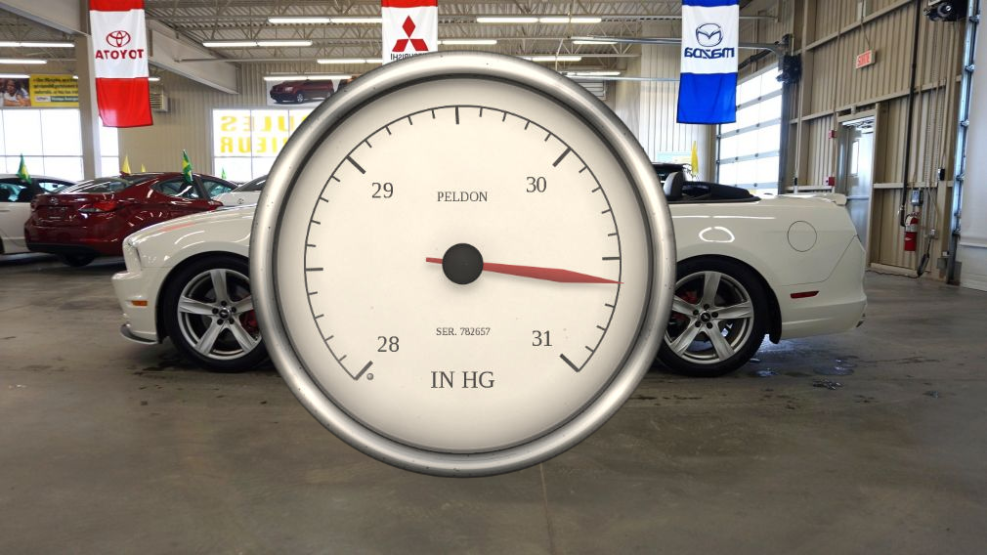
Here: **30.6** inHg
